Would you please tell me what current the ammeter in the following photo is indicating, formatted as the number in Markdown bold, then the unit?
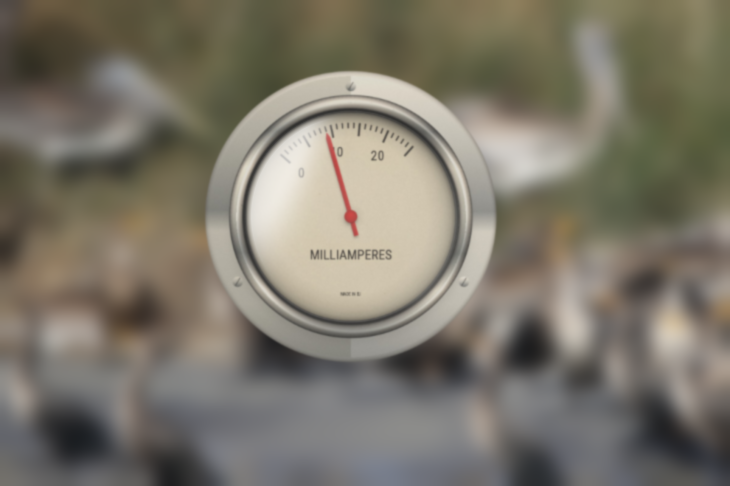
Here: **9** mA
